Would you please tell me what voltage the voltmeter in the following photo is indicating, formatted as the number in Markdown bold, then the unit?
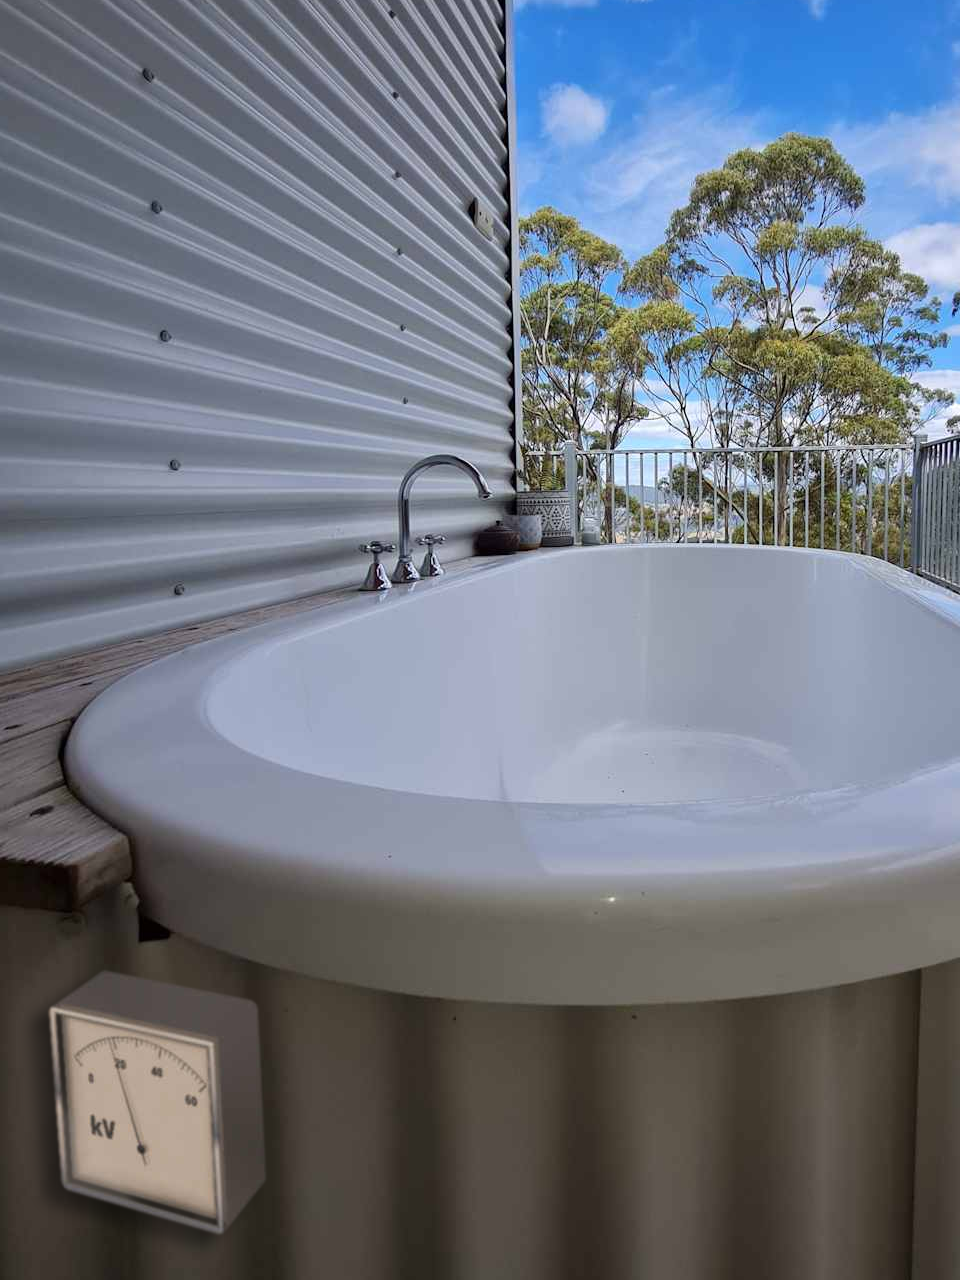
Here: **20** kV
